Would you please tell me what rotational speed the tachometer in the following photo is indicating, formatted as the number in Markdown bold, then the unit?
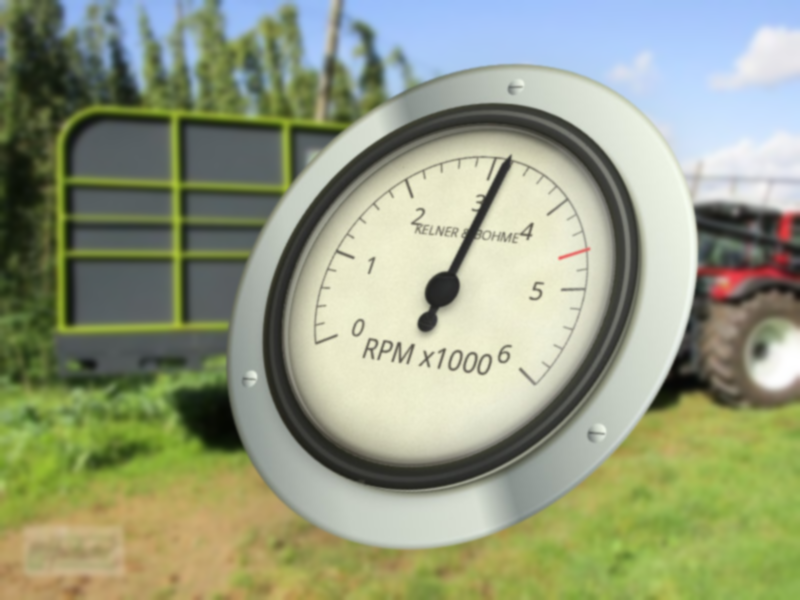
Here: **3200** rpm
